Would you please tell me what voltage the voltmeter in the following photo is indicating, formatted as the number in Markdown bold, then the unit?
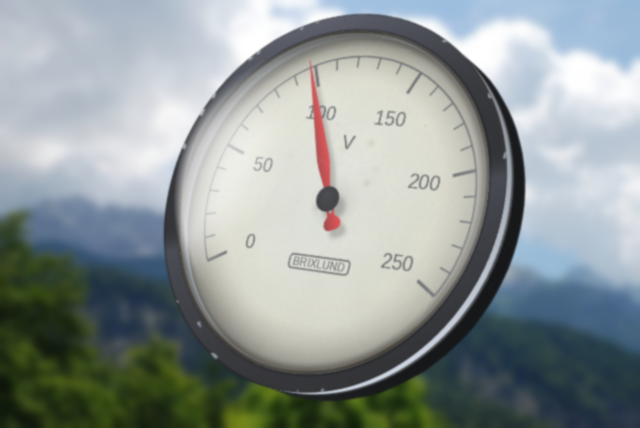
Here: **100** V
